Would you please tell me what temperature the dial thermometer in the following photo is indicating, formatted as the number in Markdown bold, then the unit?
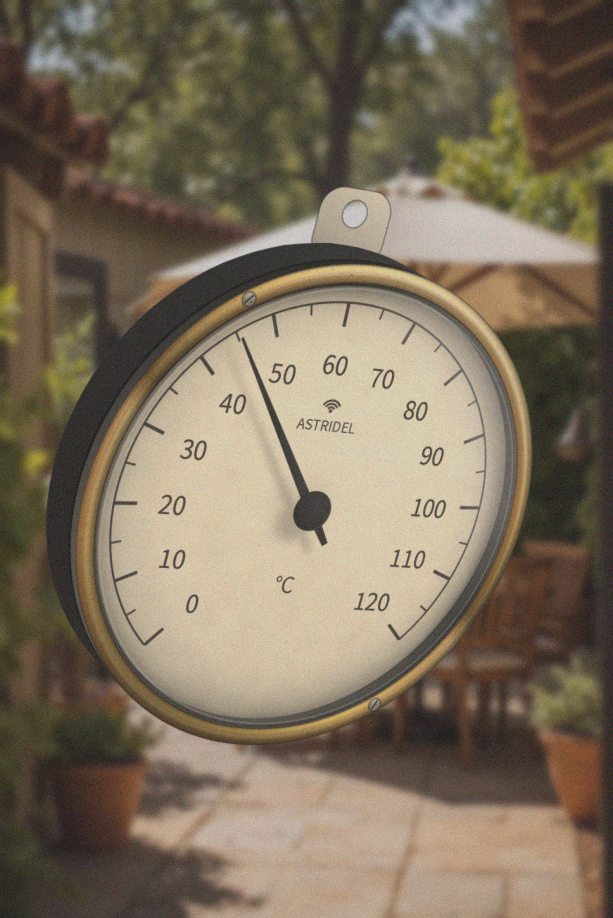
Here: **45** °C
